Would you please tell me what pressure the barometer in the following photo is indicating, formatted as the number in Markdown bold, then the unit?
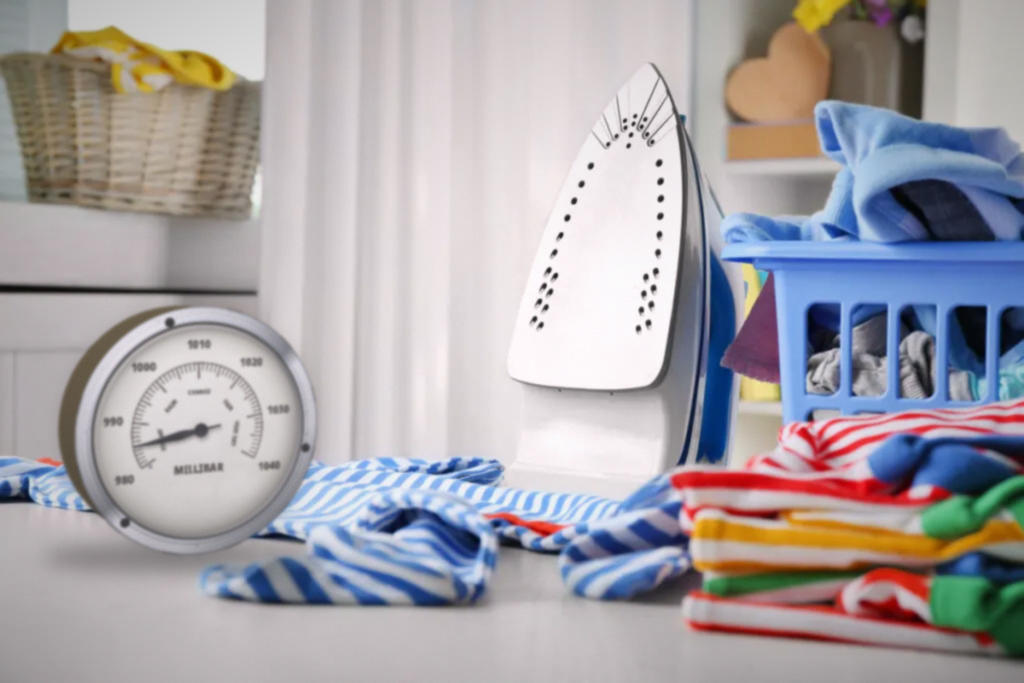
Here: **985** mbar
